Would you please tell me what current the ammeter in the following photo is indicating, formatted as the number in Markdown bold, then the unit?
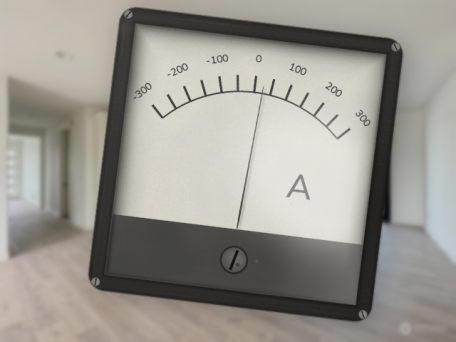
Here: **25** A
